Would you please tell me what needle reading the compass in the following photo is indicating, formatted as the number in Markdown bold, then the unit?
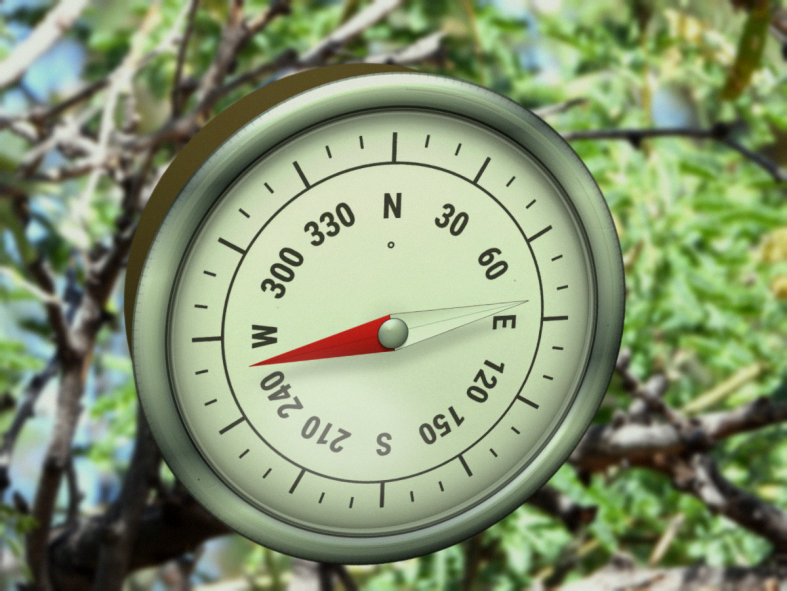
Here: **260** °
